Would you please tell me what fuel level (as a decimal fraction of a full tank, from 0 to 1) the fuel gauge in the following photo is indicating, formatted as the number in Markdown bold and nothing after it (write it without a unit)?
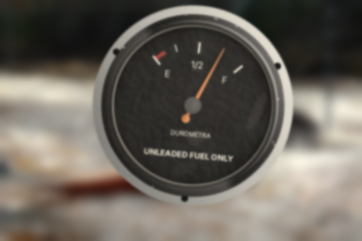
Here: **0.75**
